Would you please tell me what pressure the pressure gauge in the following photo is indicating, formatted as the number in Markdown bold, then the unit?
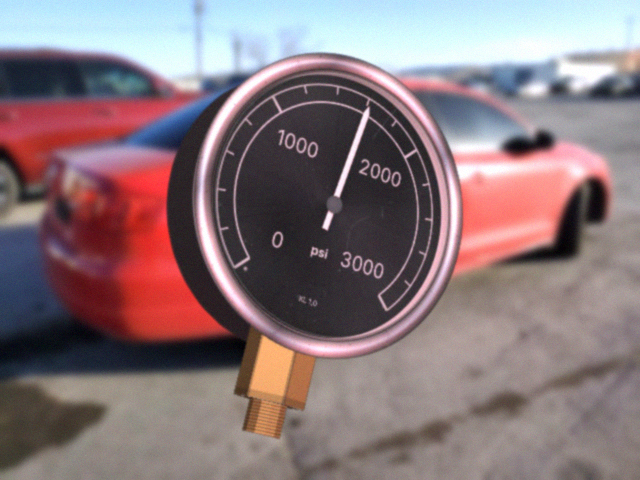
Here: **1600** psi
